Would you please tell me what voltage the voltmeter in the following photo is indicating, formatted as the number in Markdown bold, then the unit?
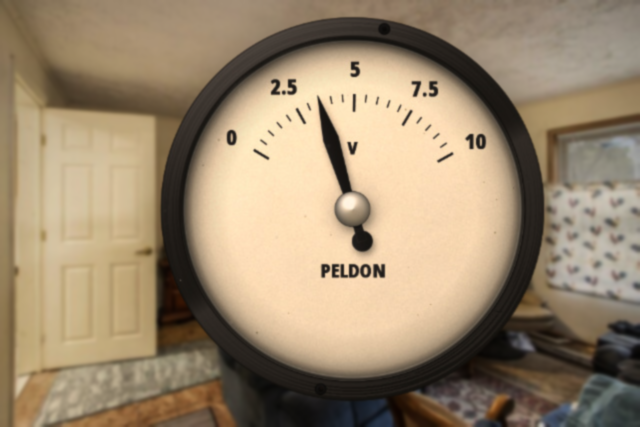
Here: **3.5** V
